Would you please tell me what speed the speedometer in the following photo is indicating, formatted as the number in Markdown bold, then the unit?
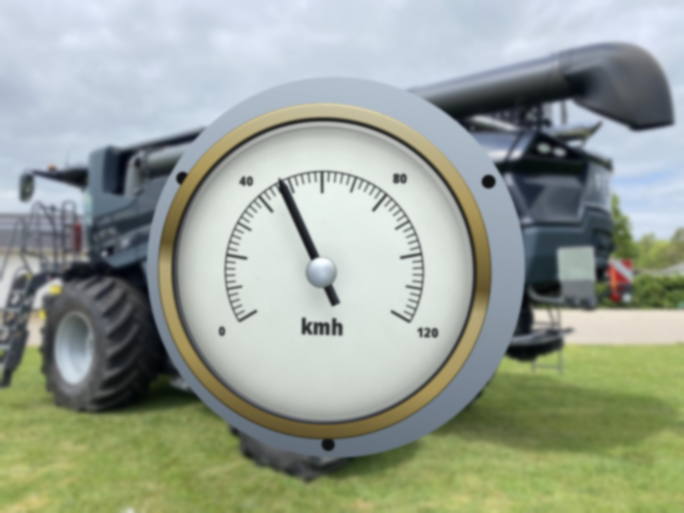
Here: **48** km/h
